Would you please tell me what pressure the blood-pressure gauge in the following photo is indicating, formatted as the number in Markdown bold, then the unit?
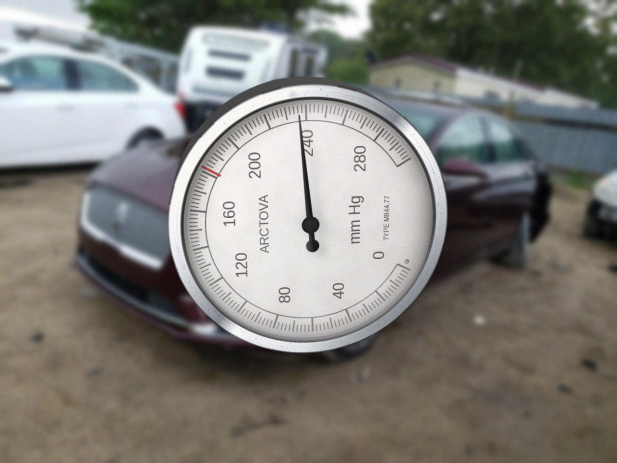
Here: **236** mmHg
